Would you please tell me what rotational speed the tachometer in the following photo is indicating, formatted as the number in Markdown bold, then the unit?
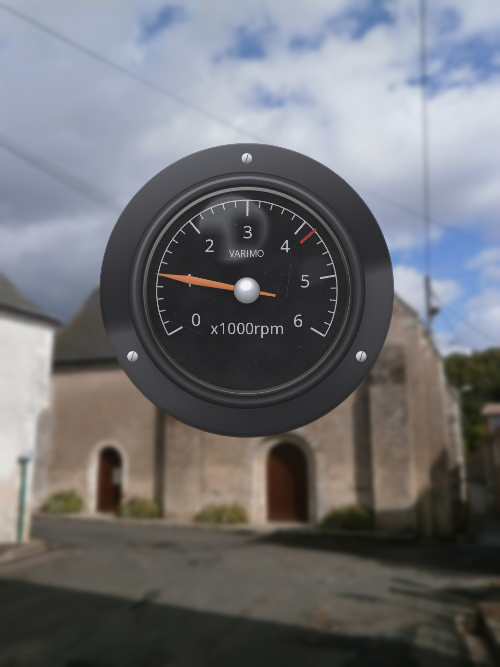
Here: **1000** rpm
